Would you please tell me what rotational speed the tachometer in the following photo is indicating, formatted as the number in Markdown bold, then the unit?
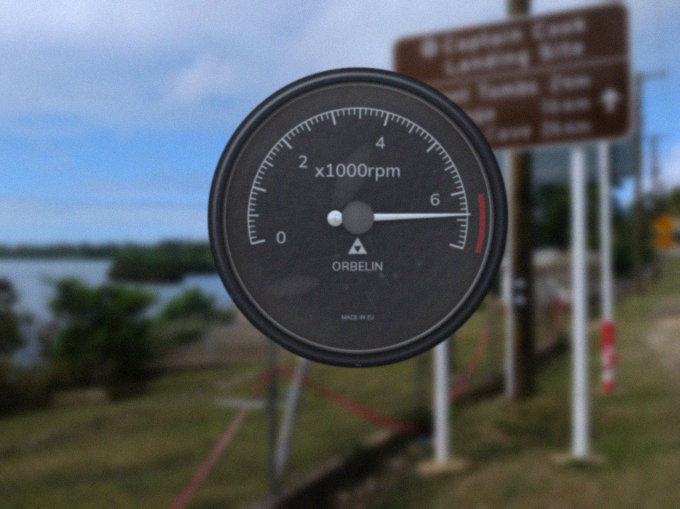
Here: **6400** rpm
